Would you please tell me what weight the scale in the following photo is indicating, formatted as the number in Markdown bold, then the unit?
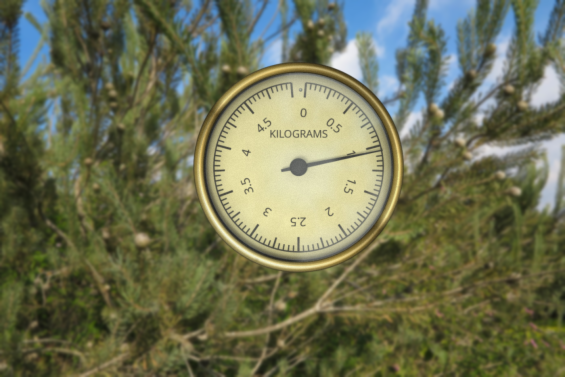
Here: **1.05** kg
